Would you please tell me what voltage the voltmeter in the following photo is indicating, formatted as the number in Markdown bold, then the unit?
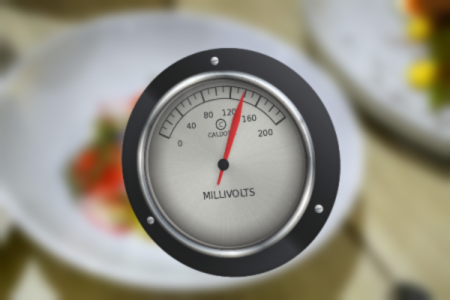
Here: **140** mV
